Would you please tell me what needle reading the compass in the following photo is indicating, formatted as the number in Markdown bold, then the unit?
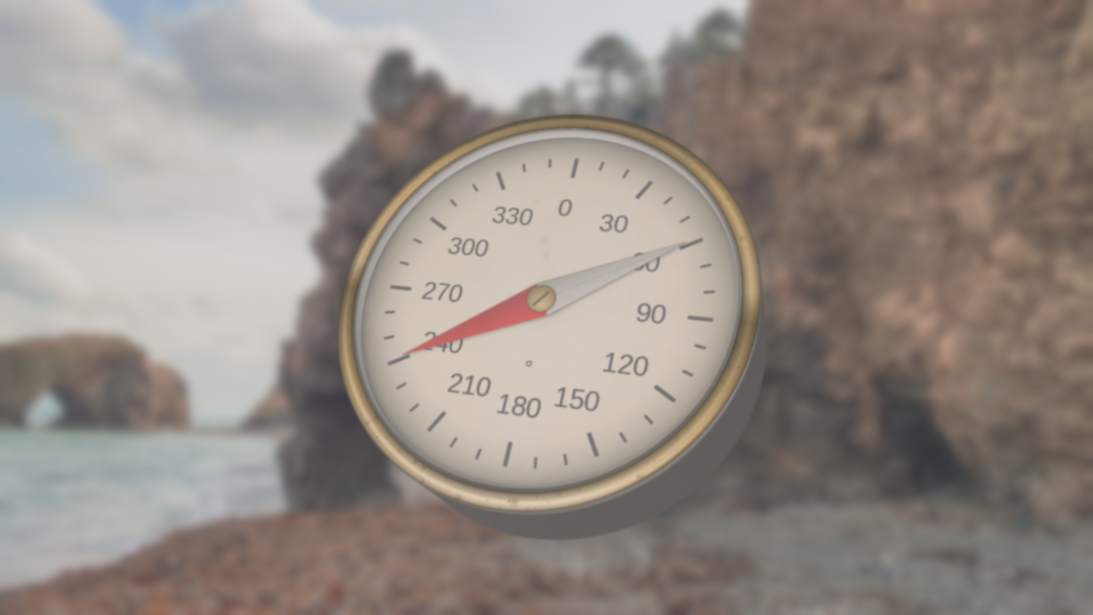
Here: **240** °
